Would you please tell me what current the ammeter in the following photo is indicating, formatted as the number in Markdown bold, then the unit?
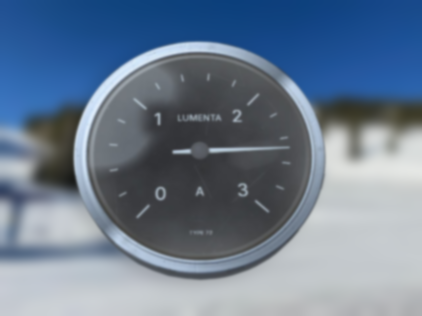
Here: **2.5** A
